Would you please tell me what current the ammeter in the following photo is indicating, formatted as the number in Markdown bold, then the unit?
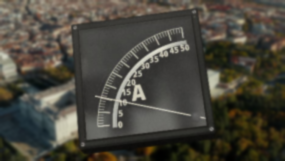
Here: **10** A
